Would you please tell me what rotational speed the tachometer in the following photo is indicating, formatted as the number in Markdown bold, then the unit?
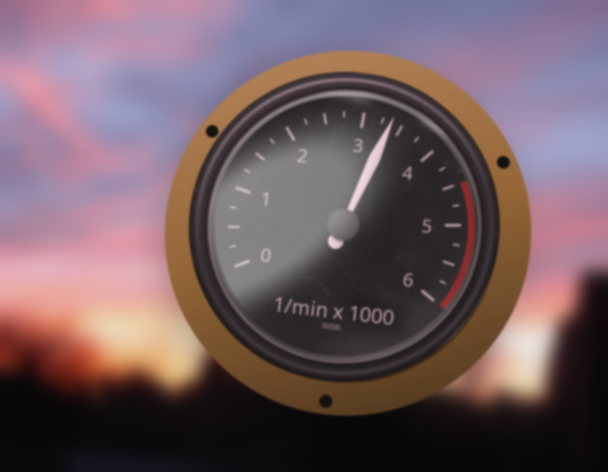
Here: **3375** rpm
